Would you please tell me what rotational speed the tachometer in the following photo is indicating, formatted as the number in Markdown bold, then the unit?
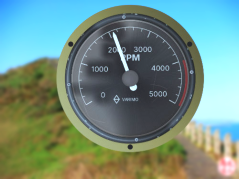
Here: **2100** rpm
